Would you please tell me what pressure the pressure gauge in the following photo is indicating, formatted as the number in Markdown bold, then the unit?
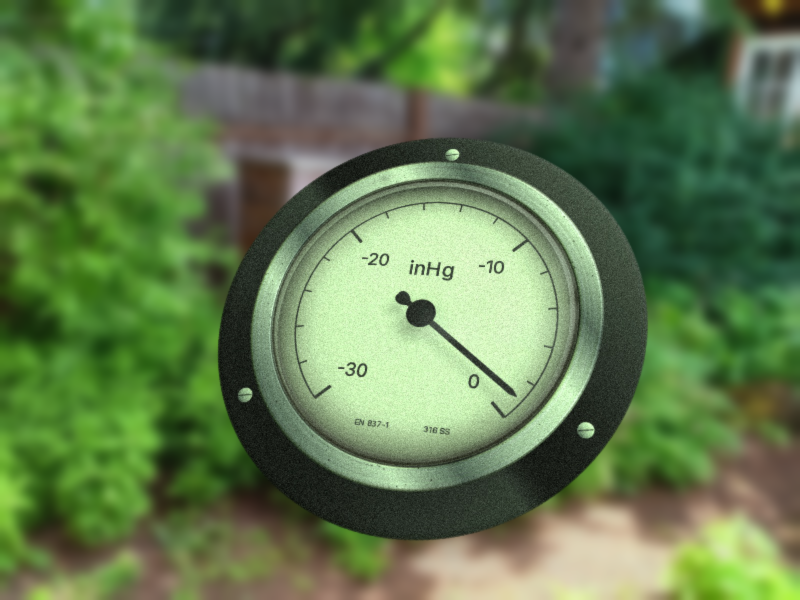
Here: **-1** inHg
